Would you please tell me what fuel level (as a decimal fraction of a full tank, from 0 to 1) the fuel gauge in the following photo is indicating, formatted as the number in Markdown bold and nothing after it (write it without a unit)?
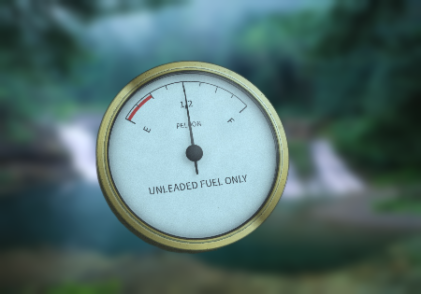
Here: **0.5**
